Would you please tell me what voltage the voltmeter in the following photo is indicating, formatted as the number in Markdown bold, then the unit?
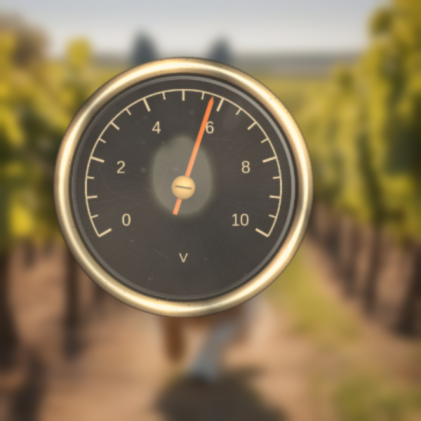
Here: **5.75** V
